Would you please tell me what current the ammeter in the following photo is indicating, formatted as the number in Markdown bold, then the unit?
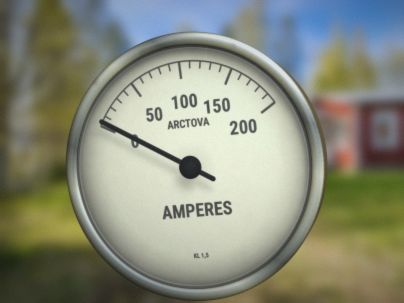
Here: **5** A
